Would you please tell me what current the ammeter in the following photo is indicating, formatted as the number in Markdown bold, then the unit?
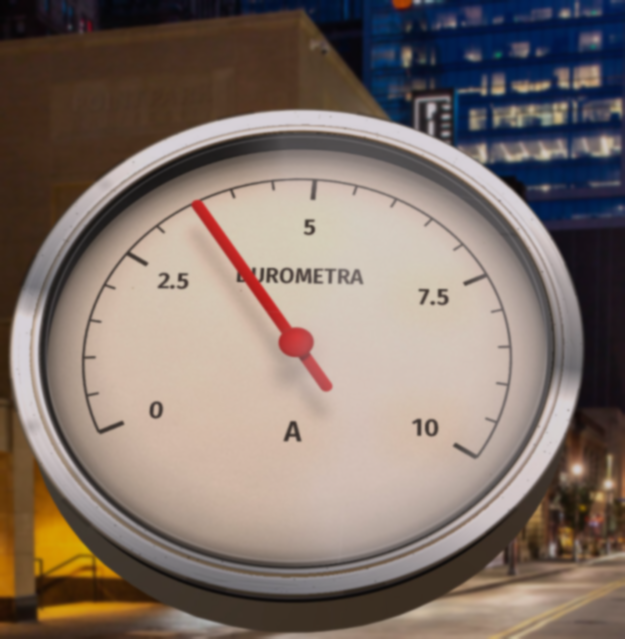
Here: **3.5** A
